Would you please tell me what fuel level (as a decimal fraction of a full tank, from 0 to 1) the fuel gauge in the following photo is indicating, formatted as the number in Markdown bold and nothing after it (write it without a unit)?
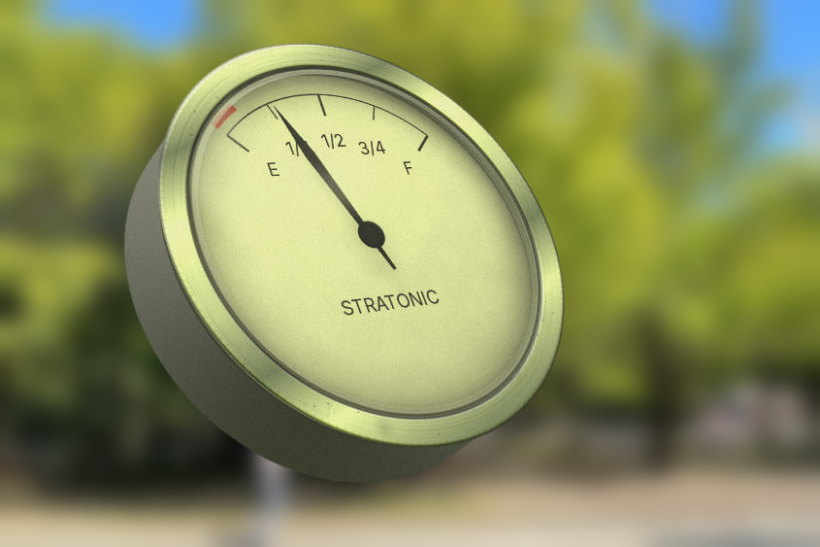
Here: **0.25**
